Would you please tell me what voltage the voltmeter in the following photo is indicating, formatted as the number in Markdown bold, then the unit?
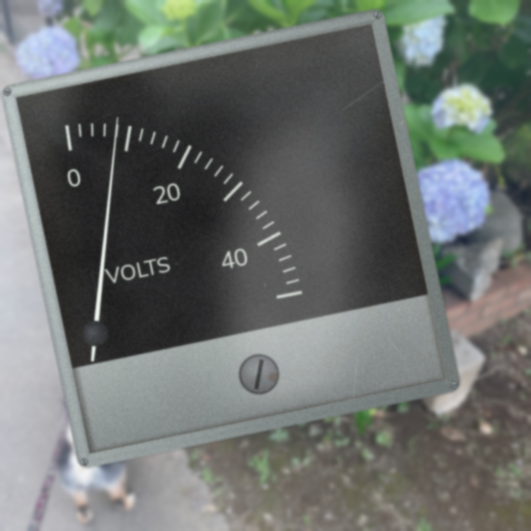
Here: **8** V
